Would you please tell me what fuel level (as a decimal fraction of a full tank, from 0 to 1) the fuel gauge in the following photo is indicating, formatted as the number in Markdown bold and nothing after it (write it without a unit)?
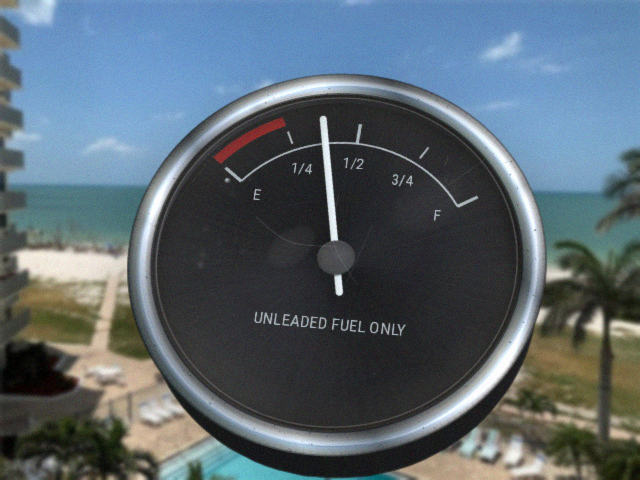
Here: **0.375**
